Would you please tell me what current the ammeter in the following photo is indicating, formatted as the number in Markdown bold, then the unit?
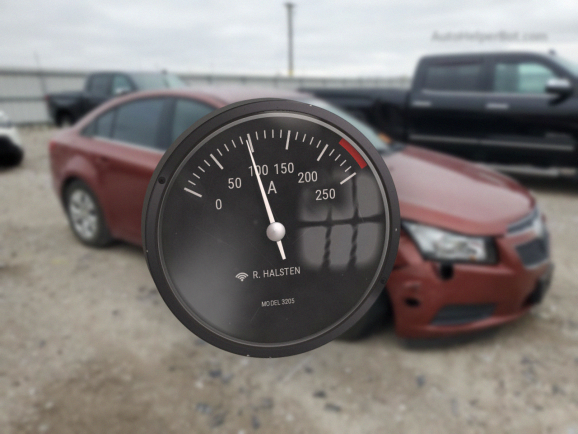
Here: **95** A
